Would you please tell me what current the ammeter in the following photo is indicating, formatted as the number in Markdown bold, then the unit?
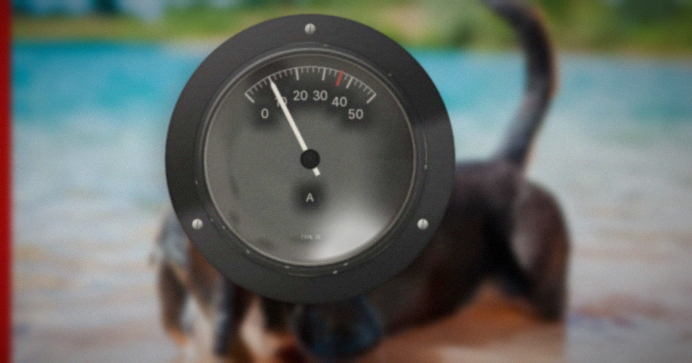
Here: **10** A
